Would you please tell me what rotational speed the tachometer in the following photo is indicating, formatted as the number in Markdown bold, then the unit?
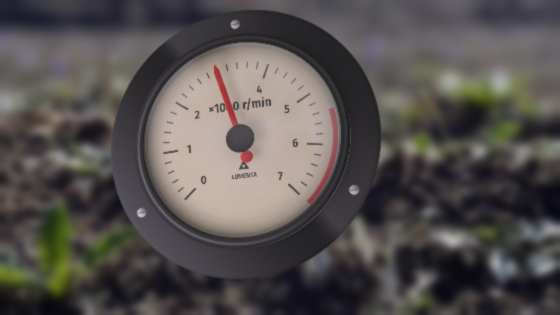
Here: **3000** rpm
